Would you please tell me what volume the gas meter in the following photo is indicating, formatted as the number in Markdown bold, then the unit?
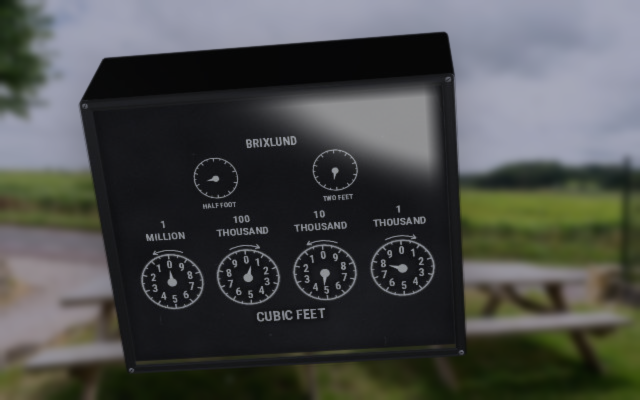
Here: **4800** ft³
